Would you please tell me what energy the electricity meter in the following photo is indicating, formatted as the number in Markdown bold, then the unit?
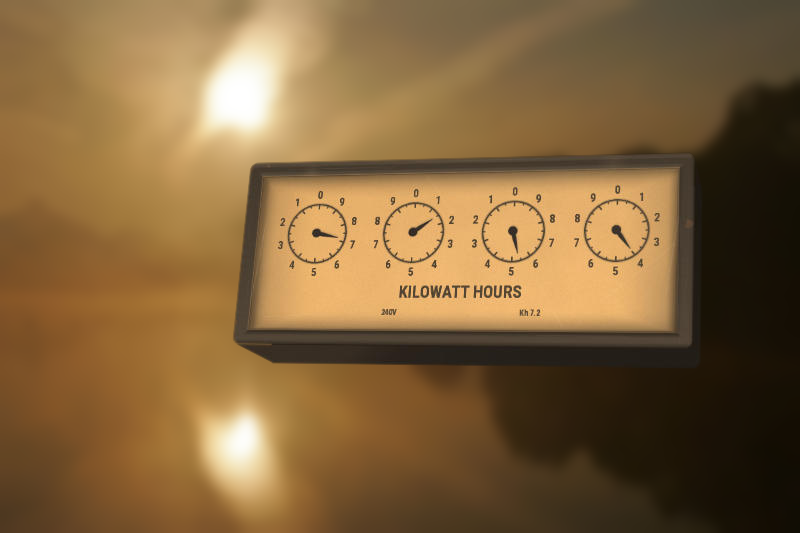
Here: **7154** kWh
